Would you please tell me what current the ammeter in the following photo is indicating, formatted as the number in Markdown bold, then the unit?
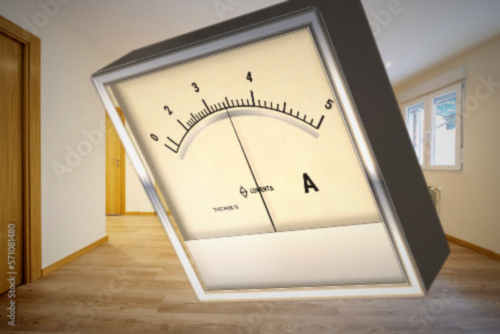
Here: **3.5** A
